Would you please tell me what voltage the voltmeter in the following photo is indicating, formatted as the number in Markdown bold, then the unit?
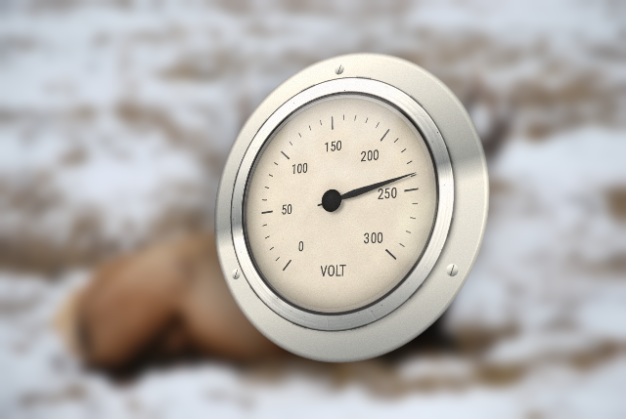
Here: **240** V
